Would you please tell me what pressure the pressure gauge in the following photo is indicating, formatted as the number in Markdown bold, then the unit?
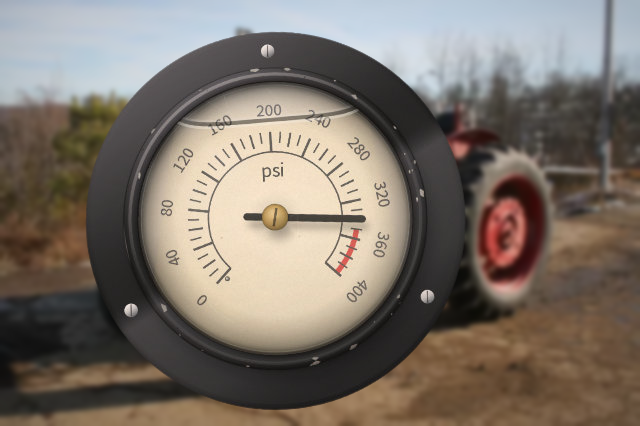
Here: **340** psi
